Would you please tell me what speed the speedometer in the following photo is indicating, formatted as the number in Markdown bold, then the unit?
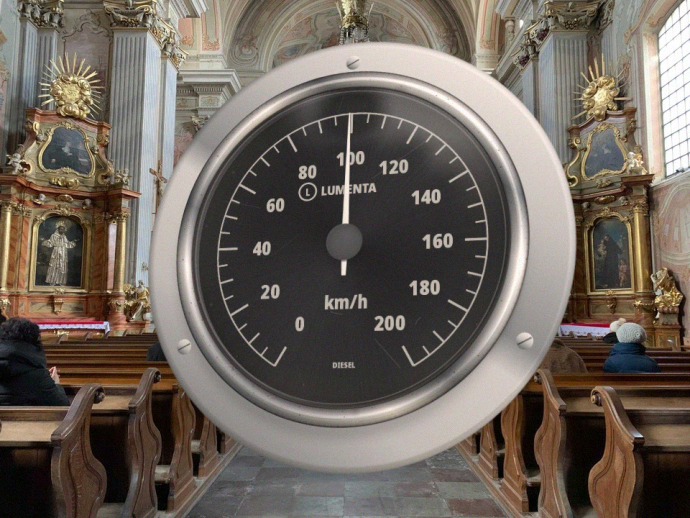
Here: **100** km/h
